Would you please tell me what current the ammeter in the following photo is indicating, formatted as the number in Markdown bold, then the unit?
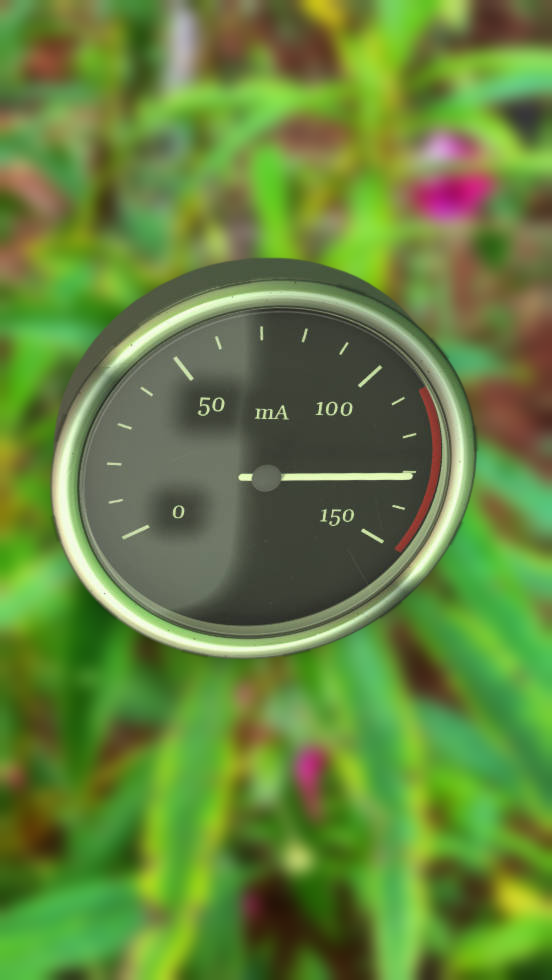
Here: **130** mA
